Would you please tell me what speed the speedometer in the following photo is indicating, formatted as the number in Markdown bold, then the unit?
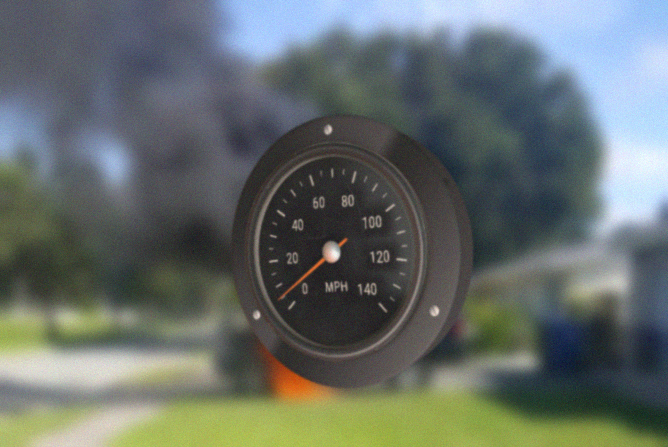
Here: **5** mph
